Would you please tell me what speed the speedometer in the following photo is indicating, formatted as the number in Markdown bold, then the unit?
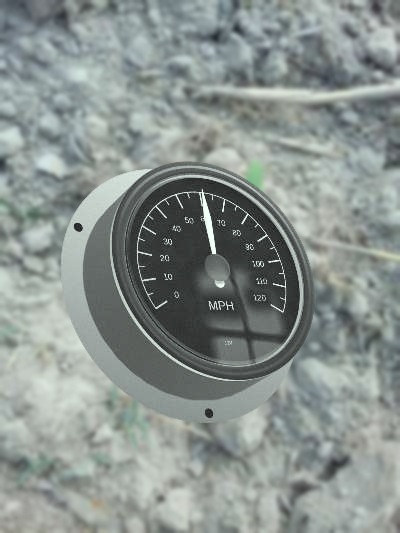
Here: **60** mph
